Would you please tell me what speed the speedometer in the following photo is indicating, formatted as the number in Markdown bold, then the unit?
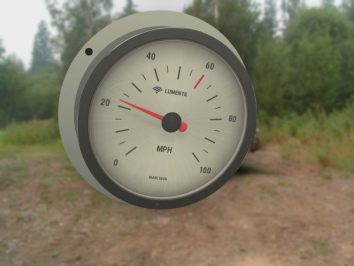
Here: **22.5** mph
